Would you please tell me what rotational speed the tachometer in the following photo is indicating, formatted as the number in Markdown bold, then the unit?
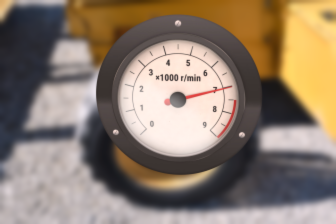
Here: **7000** rpm
